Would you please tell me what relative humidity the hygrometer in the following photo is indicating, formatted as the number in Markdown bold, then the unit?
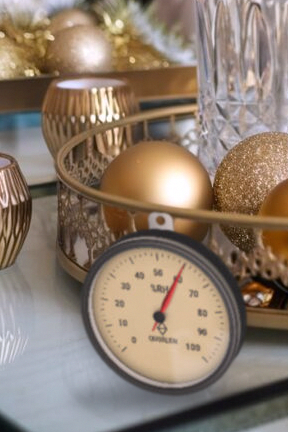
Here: **60** %
